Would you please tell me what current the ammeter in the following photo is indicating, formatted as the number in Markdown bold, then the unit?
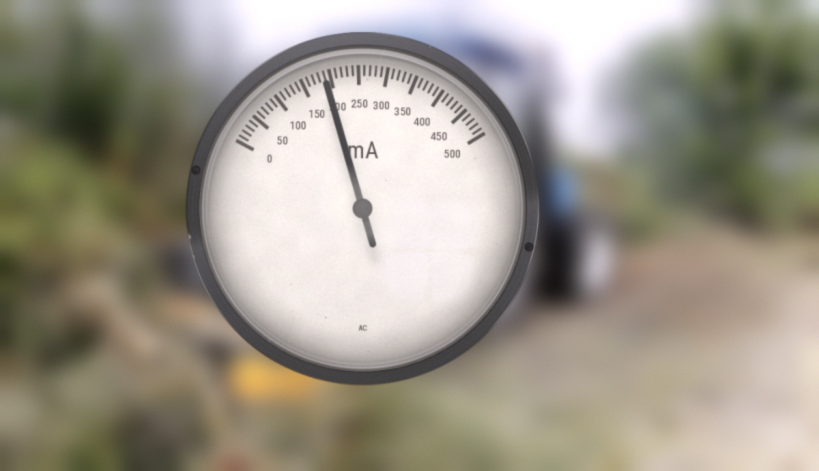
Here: **190** mA
